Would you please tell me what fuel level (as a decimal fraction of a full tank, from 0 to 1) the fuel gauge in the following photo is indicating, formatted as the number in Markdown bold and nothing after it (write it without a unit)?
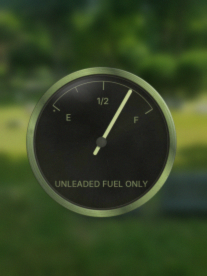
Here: **0.75**
